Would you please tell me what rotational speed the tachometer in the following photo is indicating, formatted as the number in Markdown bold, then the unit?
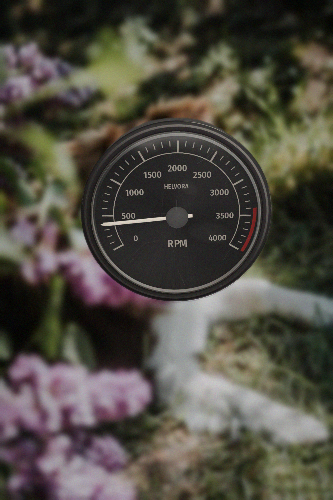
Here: **400** rpm
